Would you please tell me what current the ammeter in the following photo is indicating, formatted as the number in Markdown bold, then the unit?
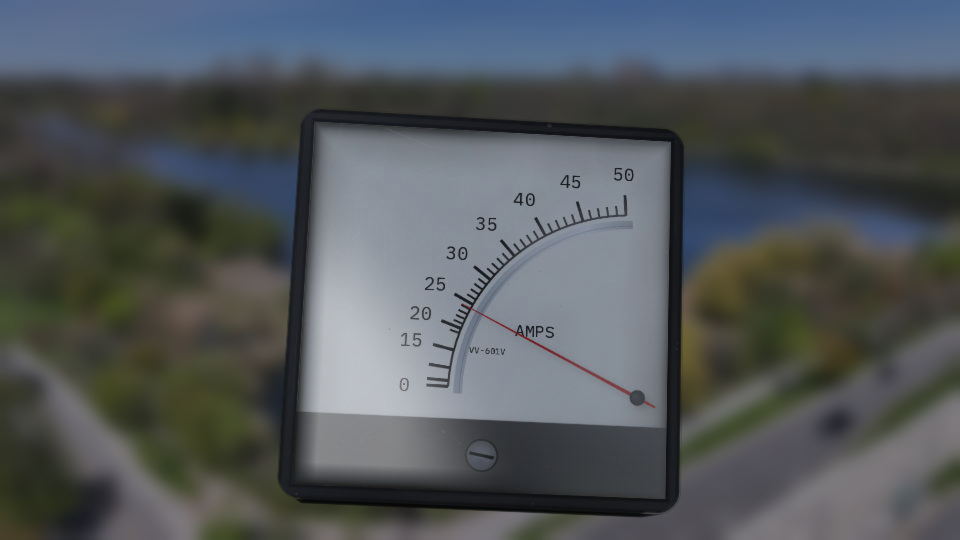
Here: **24** A
